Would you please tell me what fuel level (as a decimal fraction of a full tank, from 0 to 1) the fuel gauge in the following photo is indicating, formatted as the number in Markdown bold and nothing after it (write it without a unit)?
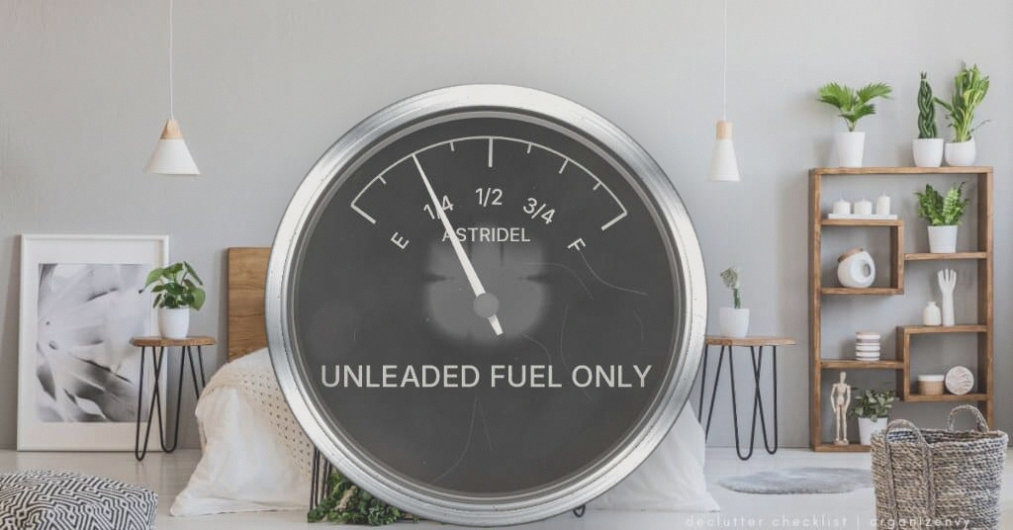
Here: **0.25**
